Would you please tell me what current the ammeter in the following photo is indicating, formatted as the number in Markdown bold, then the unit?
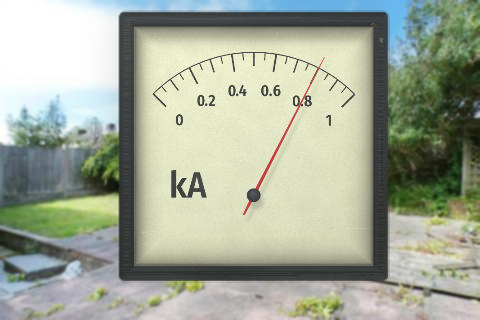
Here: **0.8** kA
